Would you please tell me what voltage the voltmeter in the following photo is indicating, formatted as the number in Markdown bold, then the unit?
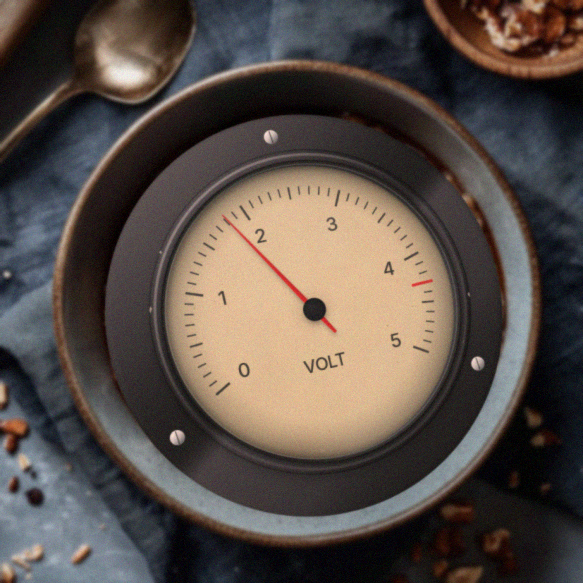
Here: **1.8** V
